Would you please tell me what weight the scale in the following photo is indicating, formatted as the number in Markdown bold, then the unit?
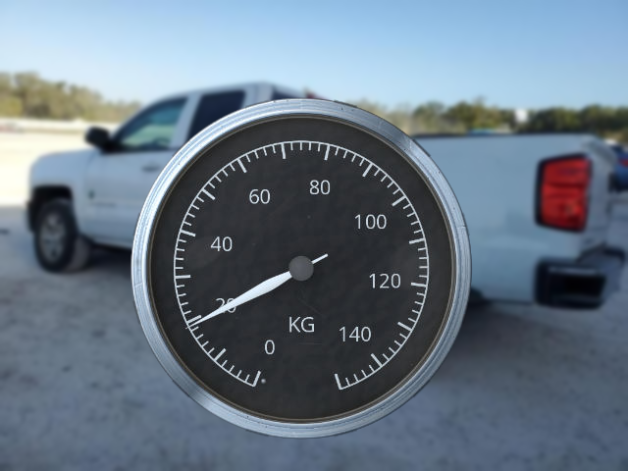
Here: **19** kg
